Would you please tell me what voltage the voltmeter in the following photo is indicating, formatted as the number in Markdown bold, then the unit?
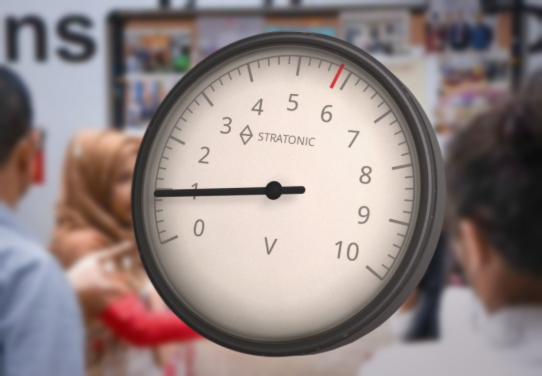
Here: **0.9** V
